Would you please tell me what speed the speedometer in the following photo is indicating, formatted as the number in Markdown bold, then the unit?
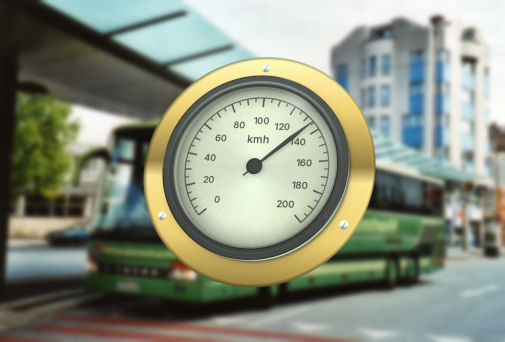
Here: **135** km/h
